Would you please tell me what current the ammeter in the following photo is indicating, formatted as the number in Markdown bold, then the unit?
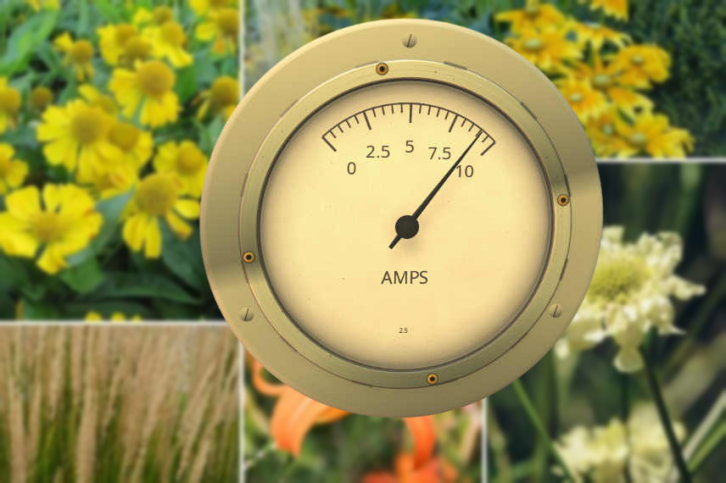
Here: **9** A
